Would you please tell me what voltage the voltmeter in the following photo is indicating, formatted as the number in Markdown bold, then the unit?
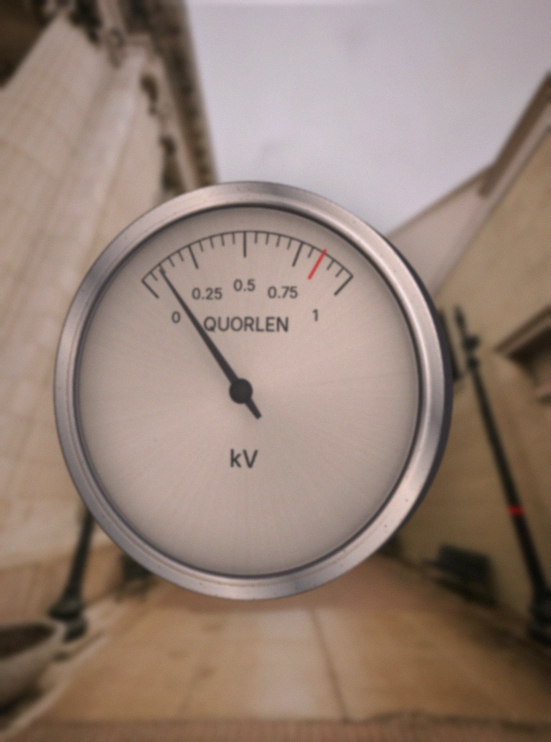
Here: **0.1** kV
